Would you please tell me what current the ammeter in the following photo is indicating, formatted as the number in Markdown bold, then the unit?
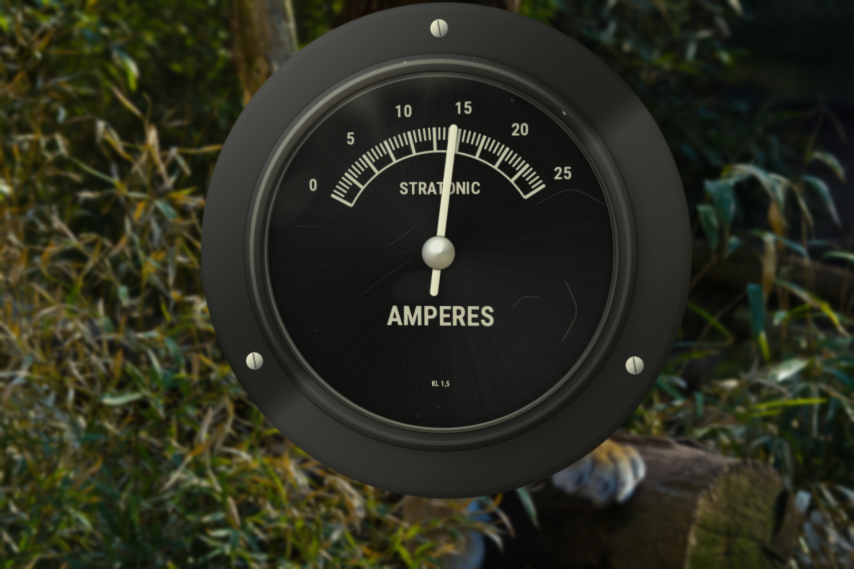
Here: **14.5** A
